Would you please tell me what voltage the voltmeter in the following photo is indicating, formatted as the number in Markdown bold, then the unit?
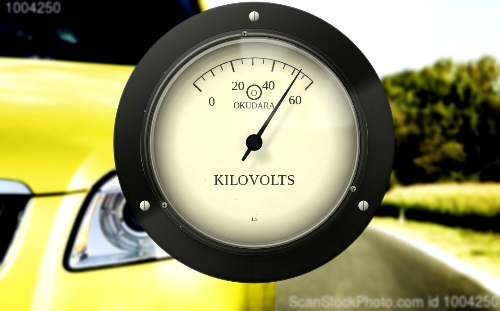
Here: **52.5** kV
